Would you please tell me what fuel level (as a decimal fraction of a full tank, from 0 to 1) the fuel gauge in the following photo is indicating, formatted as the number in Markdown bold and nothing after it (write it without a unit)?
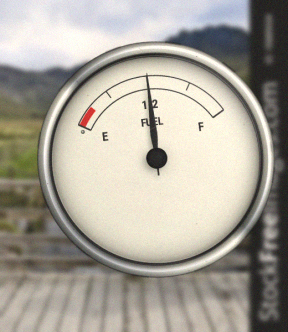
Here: **0.5**
